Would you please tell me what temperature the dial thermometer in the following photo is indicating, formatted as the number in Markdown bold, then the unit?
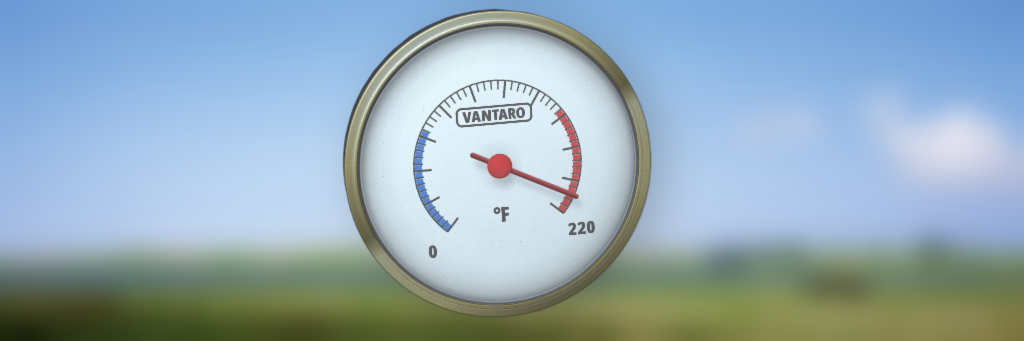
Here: **208** °F
